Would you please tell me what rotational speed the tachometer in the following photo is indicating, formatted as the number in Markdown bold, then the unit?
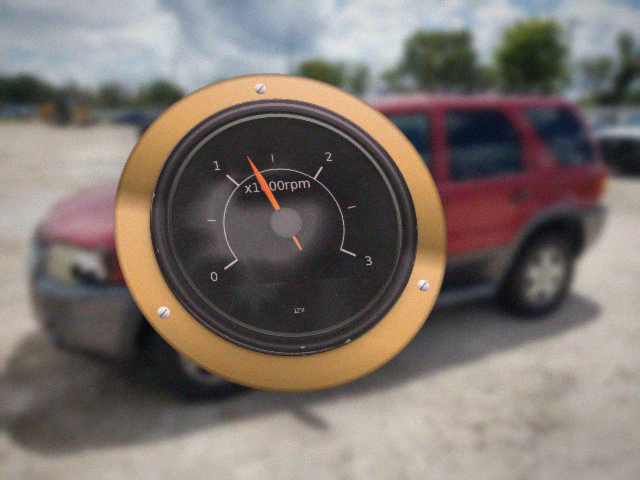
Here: **1250** rpm
